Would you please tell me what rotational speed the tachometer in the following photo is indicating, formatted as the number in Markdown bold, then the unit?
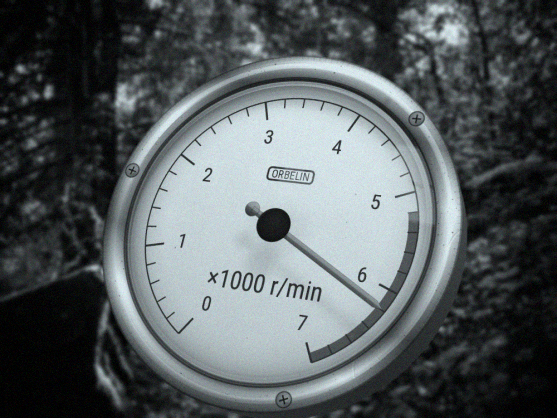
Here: **6200** rpm
